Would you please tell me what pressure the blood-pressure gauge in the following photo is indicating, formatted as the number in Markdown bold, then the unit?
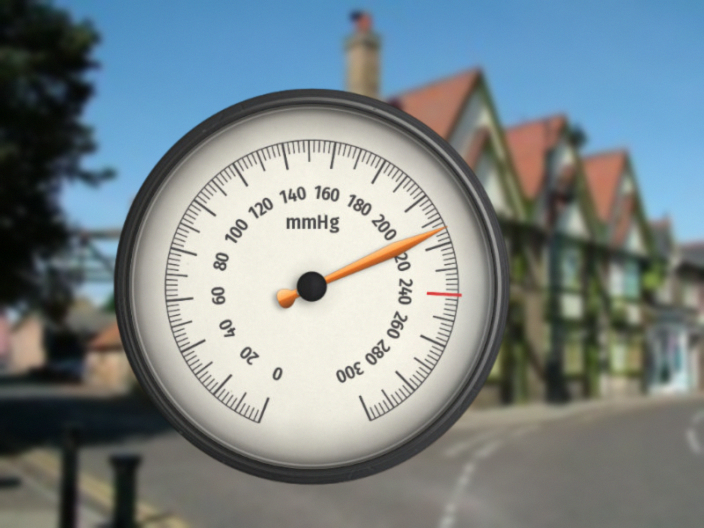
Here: **214** mmHg
